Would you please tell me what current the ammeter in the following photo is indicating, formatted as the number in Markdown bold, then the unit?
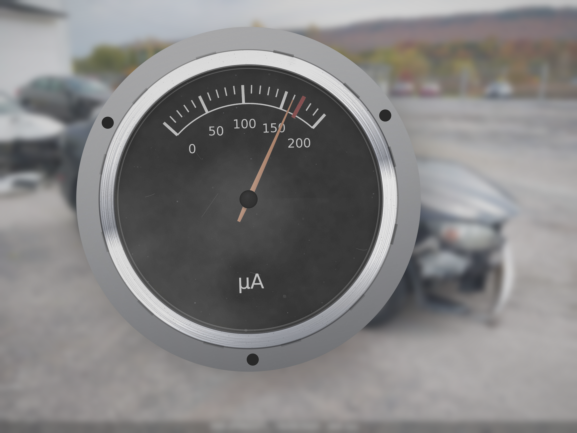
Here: **160** µA
